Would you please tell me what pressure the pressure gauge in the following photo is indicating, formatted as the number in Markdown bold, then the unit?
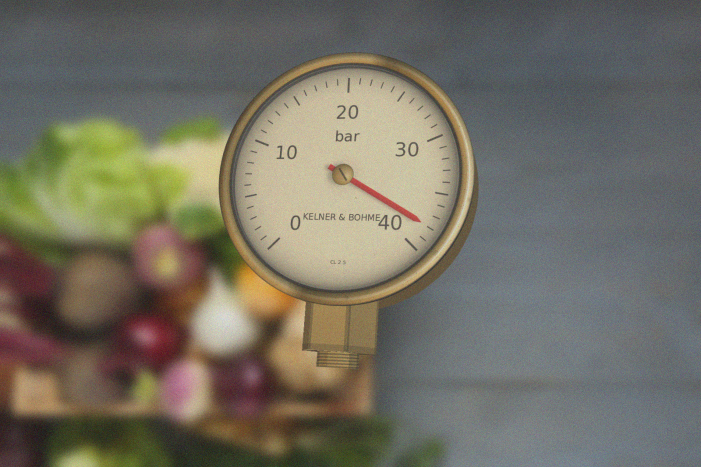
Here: **38** bar
